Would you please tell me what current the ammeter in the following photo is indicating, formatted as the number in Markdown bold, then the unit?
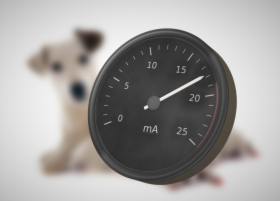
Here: **18** mA
